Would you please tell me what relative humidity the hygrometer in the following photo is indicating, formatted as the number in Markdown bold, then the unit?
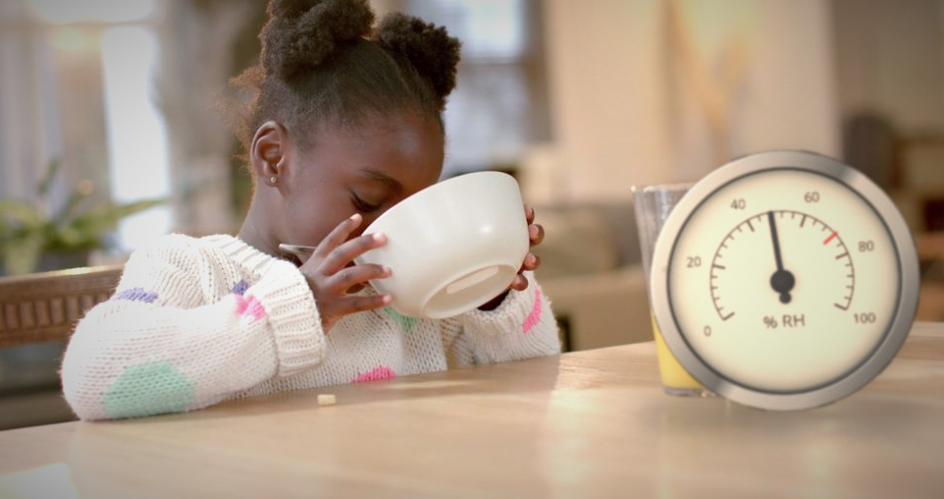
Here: **48** %
